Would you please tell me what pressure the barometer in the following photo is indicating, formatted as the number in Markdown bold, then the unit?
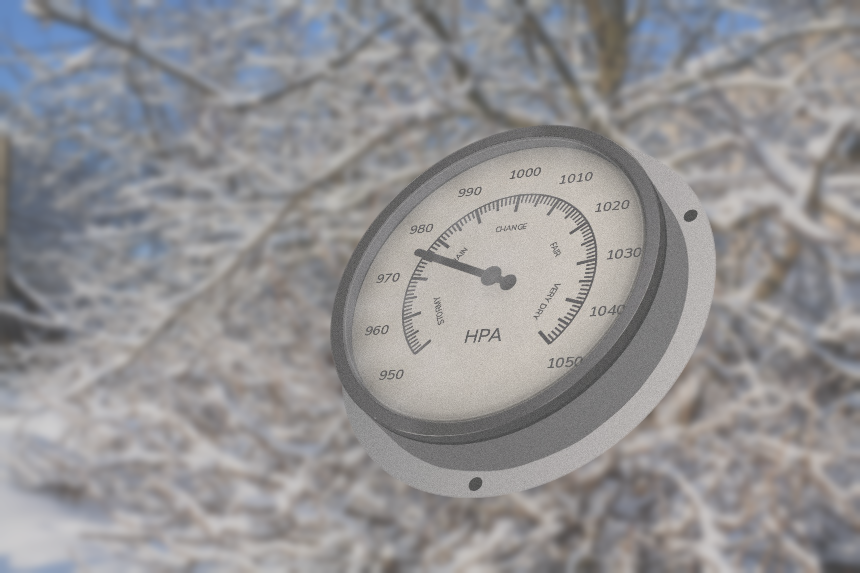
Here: **975** hPa
